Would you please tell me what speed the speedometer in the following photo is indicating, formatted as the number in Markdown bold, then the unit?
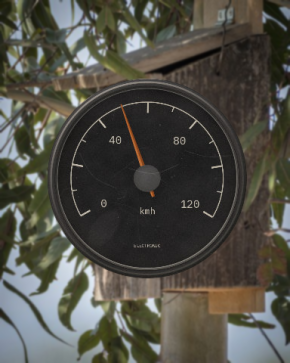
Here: **50** km/h
